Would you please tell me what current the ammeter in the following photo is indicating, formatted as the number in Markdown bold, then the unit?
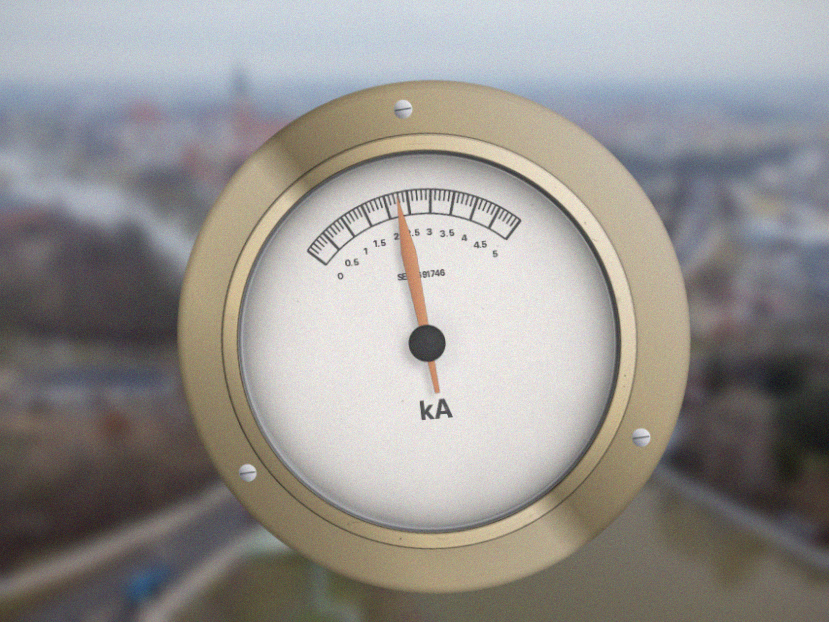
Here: **2.3** kA
